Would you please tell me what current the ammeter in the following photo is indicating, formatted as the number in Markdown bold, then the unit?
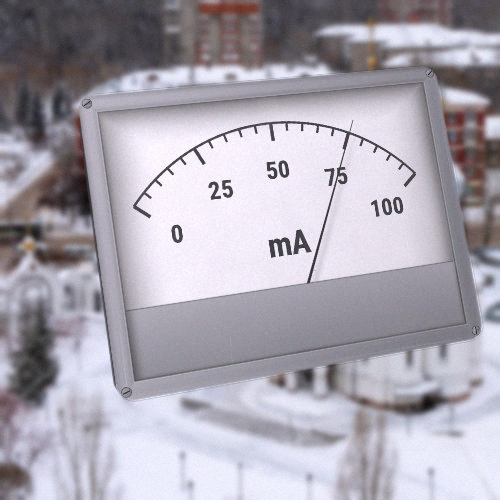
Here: **75** mA
